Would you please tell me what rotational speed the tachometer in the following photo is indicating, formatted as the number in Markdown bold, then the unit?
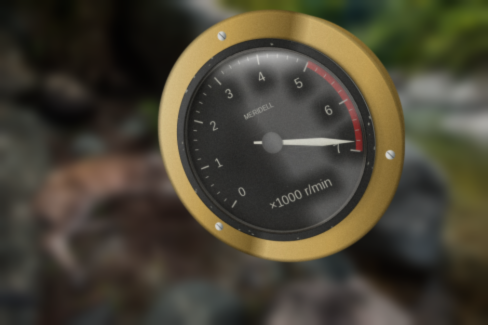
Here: **6800** rpm
